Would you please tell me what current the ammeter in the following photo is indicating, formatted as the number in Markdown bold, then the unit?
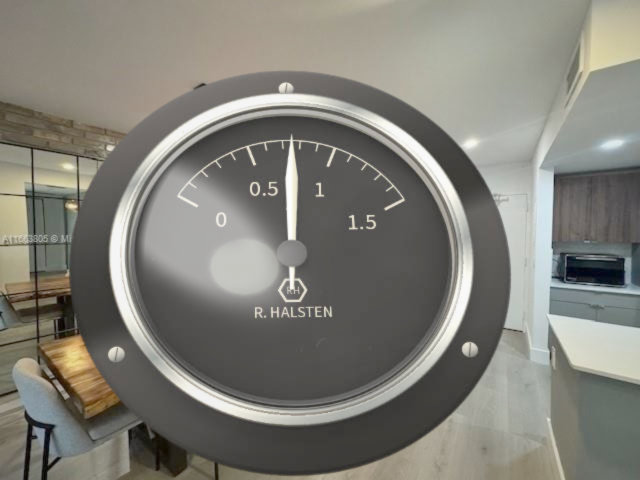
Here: **0.75** A
